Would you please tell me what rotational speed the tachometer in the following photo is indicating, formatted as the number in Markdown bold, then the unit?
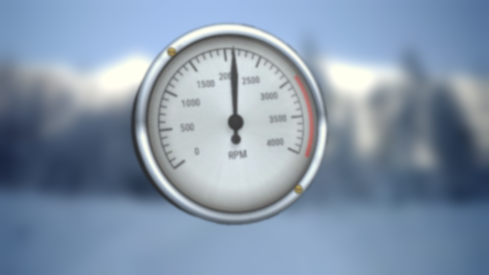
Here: **2100** rpm
